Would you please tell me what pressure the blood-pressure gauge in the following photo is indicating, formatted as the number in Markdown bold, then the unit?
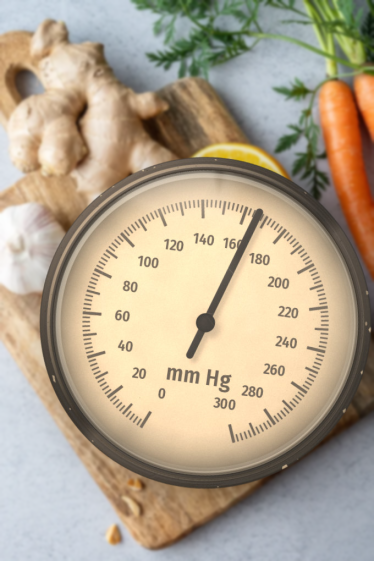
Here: **166** mmHg
